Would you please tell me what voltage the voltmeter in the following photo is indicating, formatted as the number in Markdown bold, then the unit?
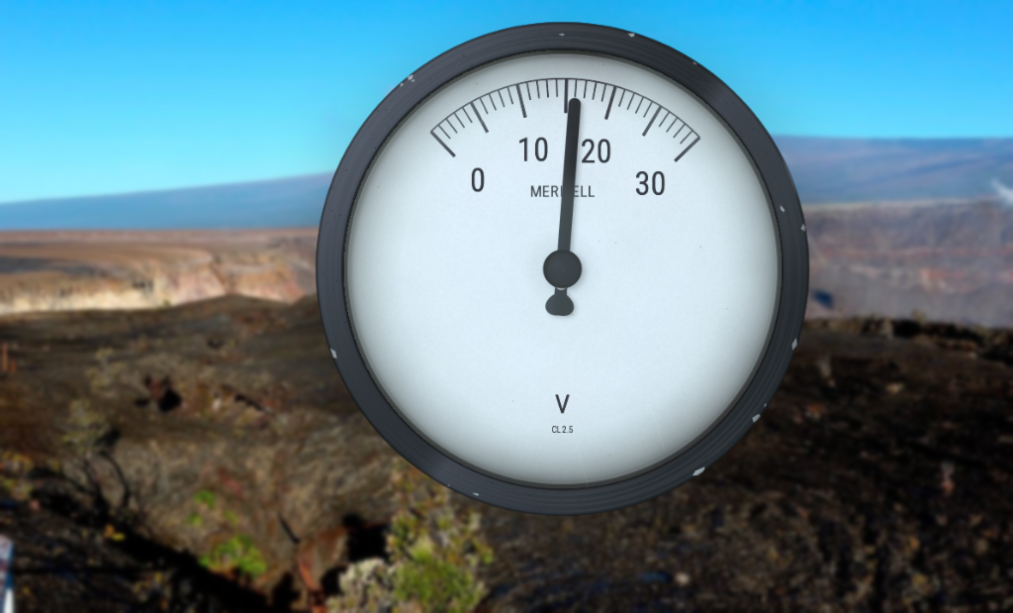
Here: **16** V
